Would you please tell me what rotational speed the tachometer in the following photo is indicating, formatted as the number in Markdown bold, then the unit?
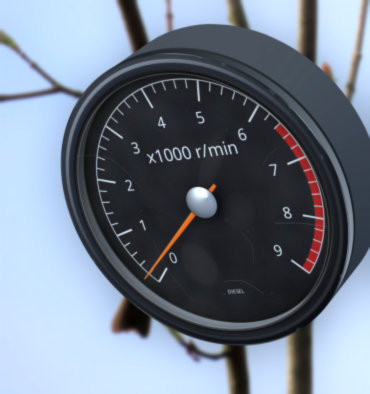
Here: **200** rpm
